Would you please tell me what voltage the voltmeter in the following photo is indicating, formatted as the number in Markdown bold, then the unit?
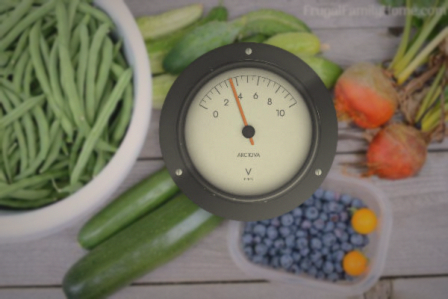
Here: **3.5** V
